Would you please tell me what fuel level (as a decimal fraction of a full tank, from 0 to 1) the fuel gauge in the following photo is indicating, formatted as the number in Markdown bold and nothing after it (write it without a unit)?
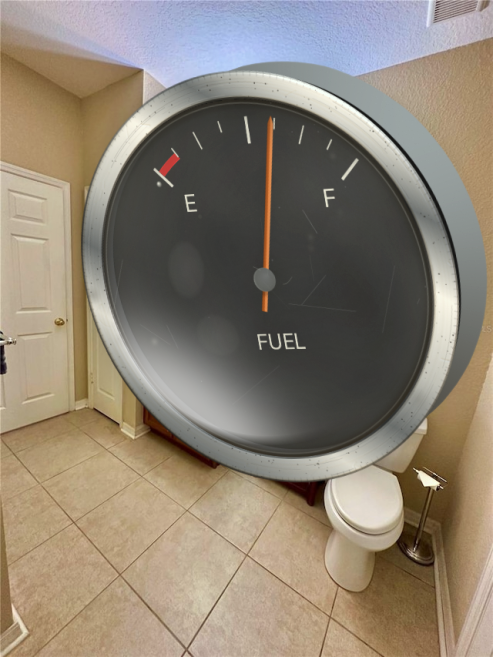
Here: **0.625**
